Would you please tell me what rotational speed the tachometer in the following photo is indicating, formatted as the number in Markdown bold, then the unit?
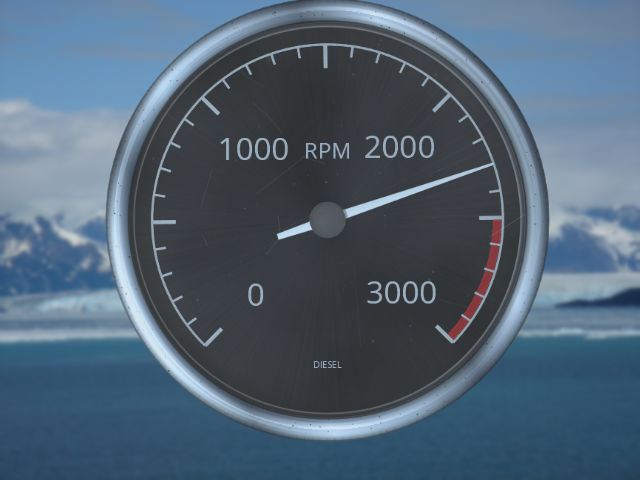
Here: **2300** rpm
